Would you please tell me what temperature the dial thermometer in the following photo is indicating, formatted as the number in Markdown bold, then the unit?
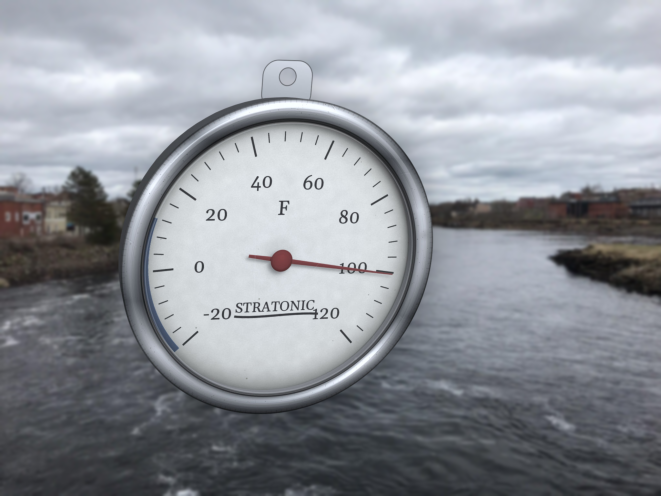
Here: **100** °F
